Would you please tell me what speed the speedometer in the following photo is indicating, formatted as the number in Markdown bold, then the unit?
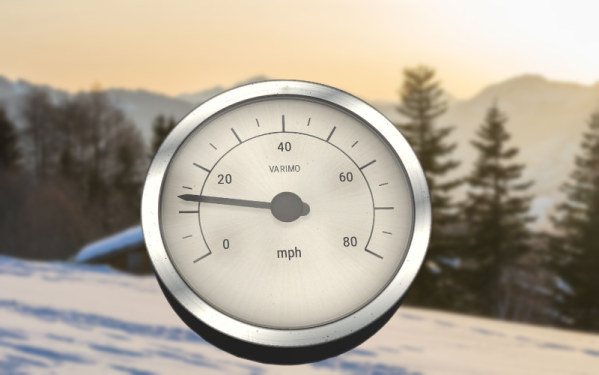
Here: **12.5** mph
